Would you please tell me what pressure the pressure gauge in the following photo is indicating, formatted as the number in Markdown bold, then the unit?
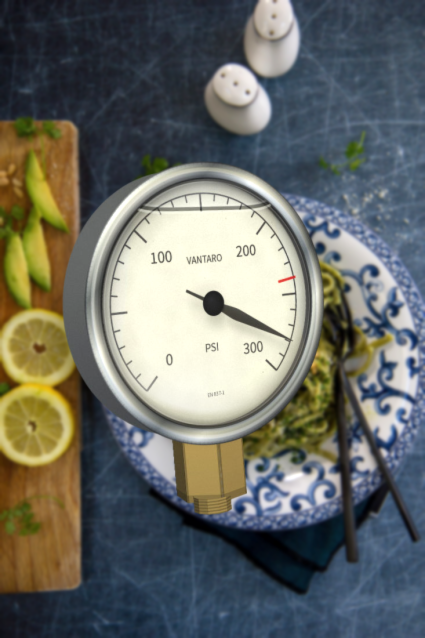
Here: **280** psi
